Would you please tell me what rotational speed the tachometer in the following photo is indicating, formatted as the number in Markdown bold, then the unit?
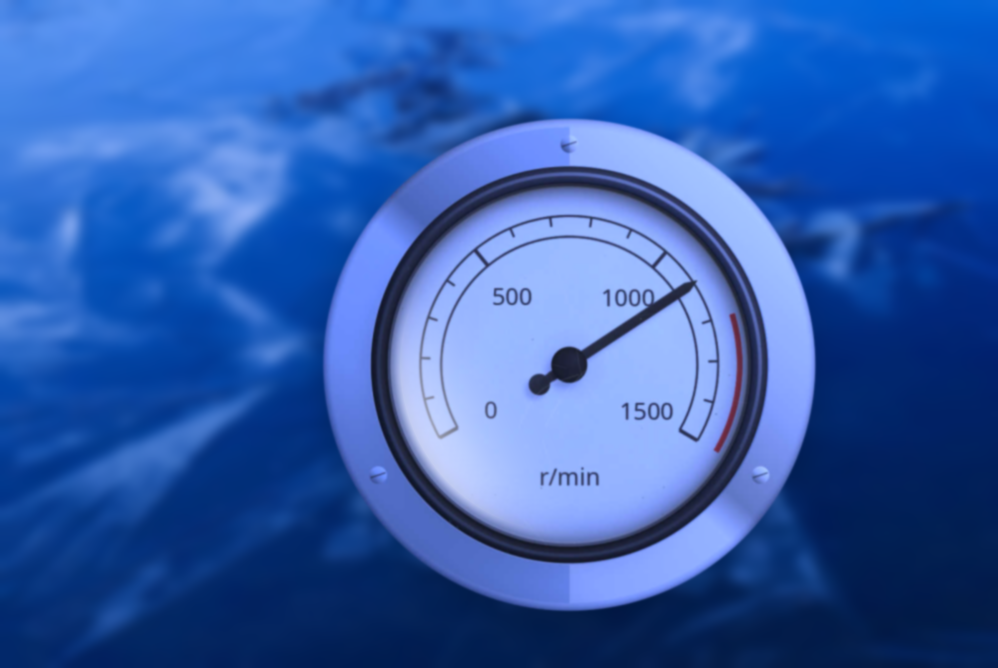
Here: **1100** rpm
